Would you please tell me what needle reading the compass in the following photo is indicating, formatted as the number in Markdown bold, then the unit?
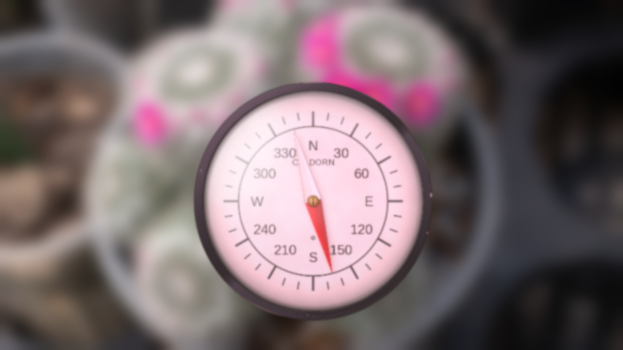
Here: **165** °
